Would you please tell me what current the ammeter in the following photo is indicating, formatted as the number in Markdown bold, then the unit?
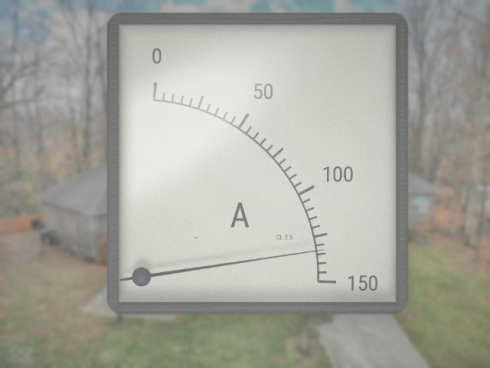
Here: **132.5** A
